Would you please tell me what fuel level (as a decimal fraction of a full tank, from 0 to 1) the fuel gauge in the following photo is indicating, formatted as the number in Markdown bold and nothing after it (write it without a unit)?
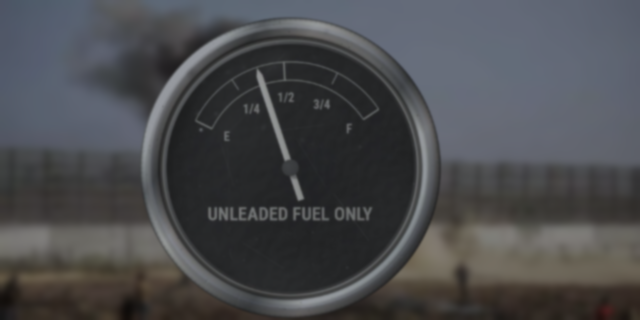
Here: **0.375**
